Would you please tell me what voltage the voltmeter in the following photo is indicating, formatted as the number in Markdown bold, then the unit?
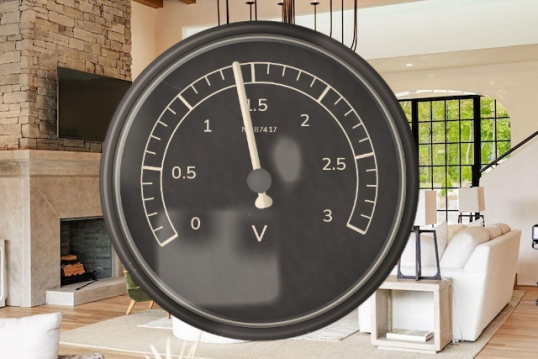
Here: **1.4** V
